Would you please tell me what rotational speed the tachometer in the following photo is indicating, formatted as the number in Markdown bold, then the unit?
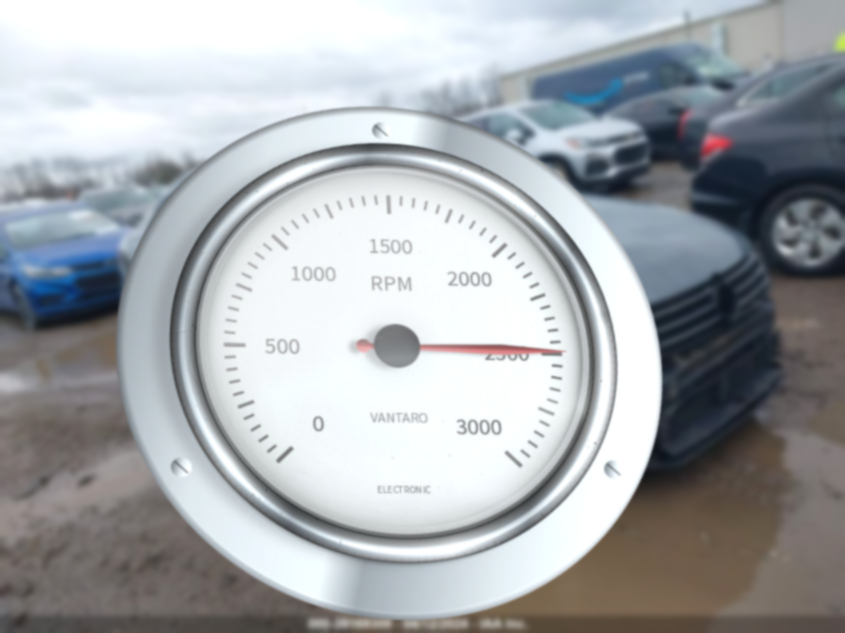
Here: **2500** rpm
